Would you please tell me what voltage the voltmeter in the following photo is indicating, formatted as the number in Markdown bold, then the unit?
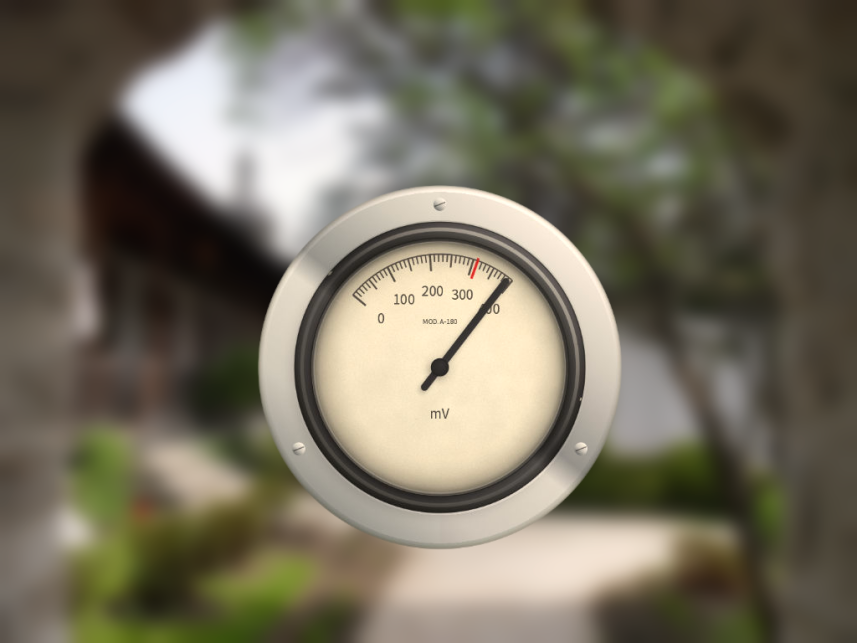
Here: **390** mV
